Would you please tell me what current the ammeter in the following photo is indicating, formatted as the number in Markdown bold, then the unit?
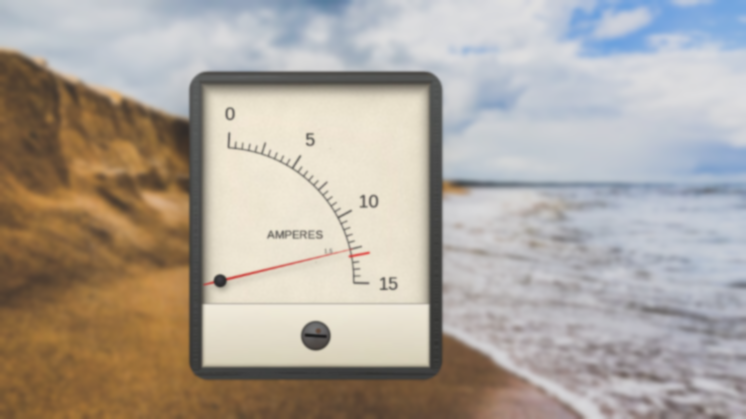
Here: **12.5** A
